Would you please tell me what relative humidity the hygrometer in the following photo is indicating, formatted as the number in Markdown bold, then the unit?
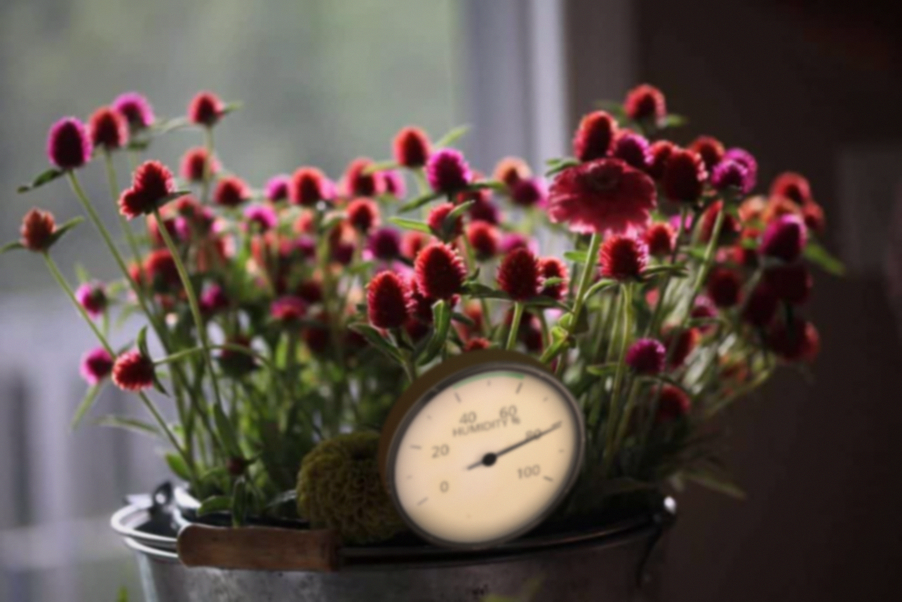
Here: **80** %
